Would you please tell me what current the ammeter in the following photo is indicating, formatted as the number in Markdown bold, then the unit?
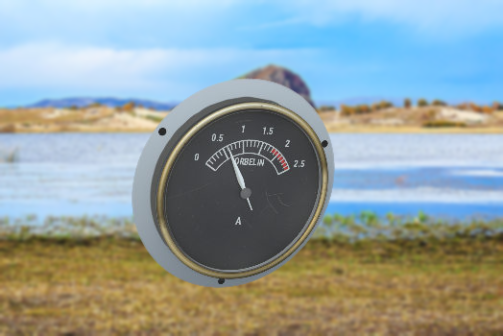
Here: **0.6** A
